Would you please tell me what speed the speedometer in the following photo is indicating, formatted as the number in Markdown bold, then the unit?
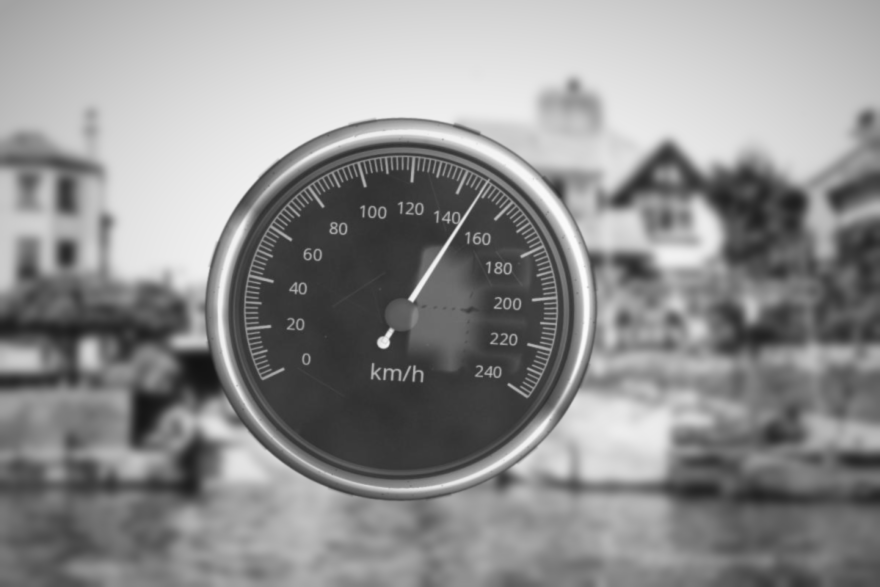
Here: **148** km/h
